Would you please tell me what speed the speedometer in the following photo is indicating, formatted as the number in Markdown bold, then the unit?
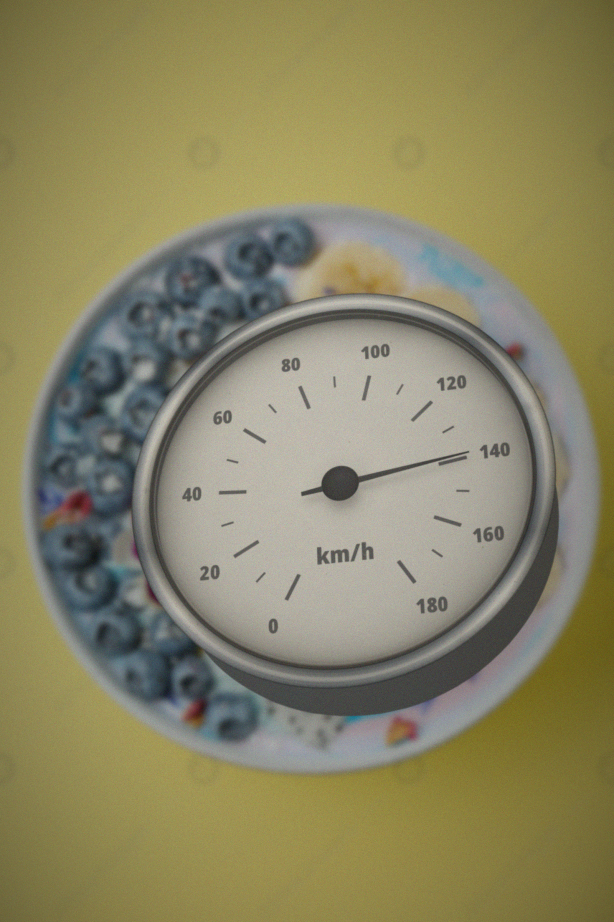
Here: **140** km/h
